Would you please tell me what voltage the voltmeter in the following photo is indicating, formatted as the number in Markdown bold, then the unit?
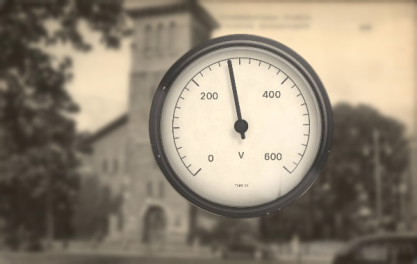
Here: **280** V
